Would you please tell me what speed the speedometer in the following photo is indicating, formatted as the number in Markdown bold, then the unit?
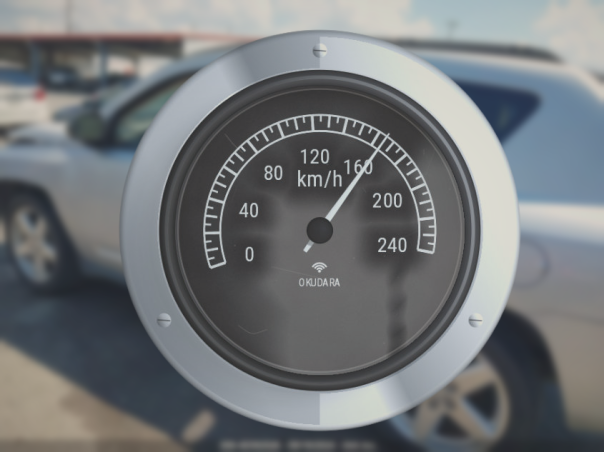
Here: **165** km/h
